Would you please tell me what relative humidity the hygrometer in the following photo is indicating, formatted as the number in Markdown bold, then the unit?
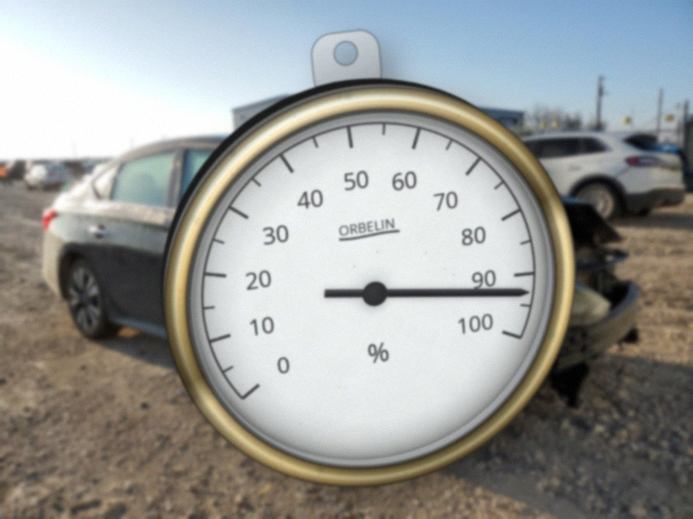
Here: **92.5** %
